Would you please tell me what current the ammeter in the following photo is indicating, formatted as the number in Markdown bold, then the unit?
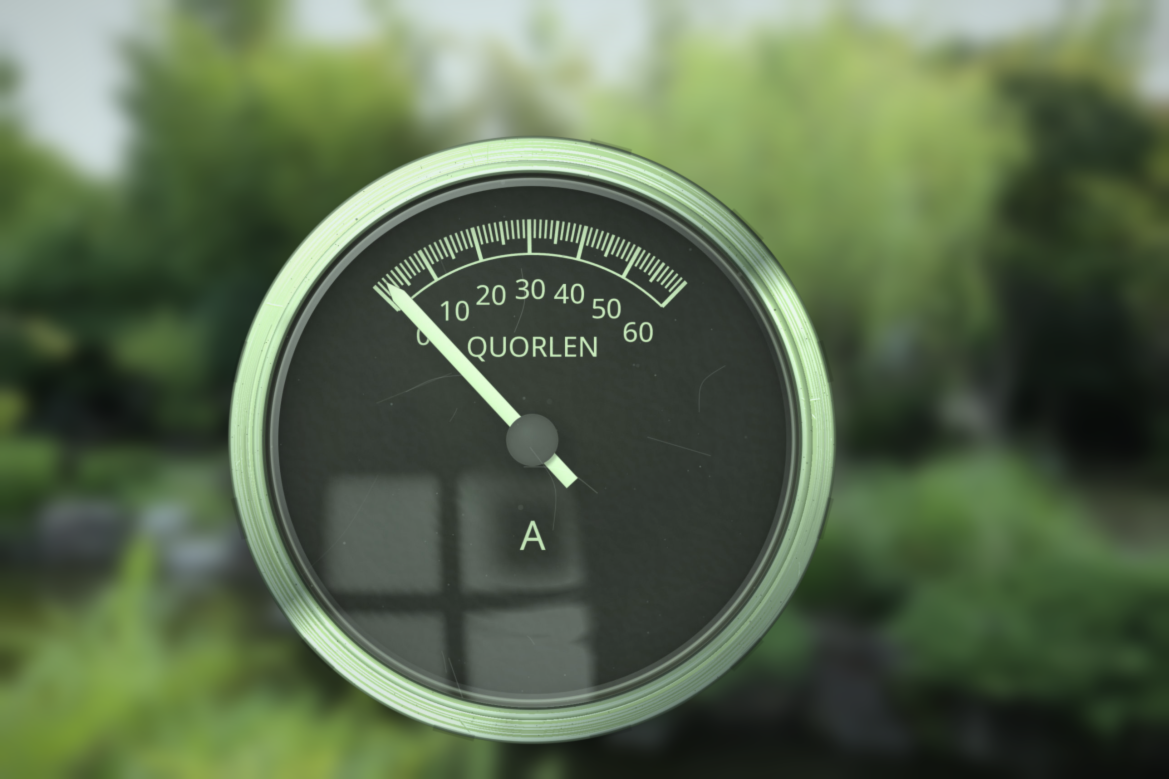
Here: **2** A
